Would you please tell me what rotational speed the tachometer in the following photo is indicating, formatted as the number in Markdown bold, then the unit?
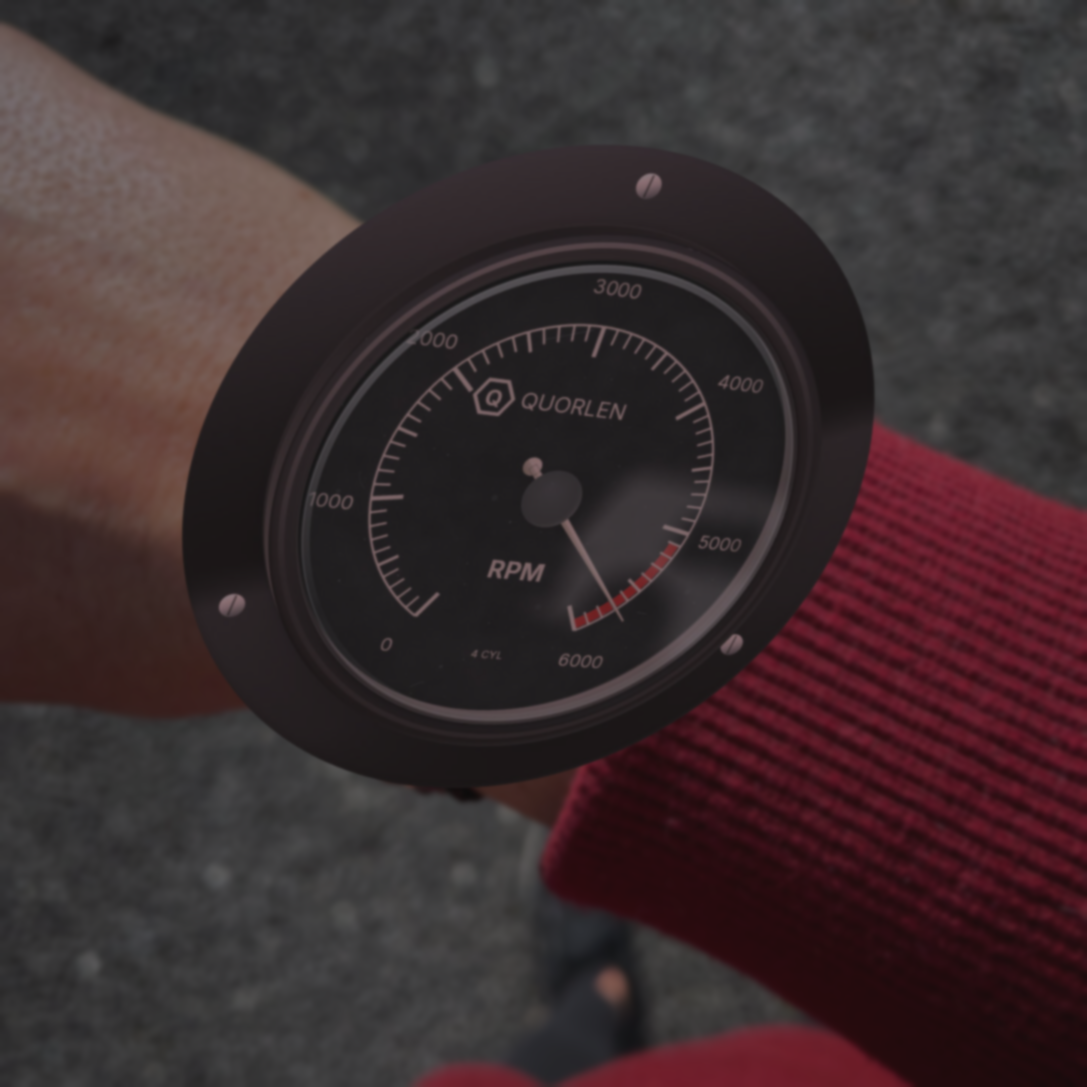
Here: **5700** rpm
